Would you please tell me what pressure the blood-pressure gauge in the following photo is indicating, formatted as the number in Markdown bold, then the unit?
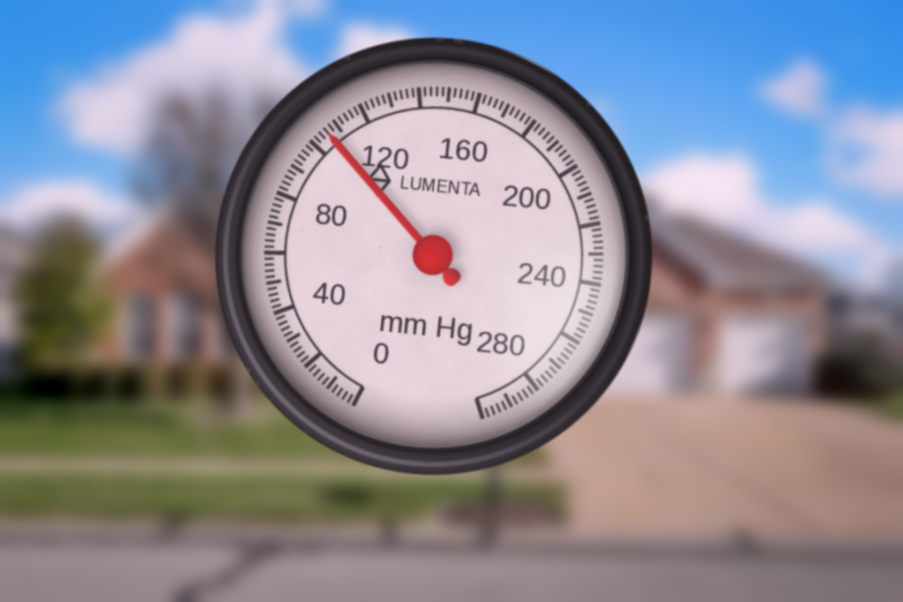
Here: **106** mmHg
